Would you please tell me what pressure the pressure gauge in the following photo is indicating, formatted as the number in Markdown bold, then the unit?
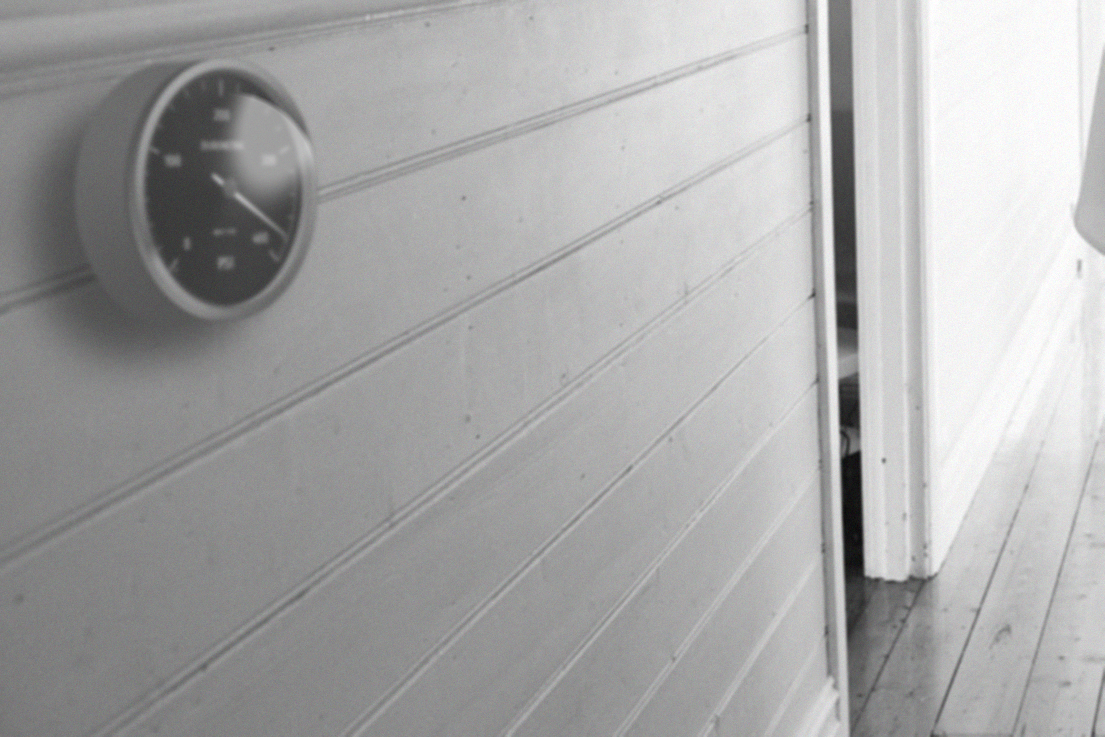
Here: **380** psi
